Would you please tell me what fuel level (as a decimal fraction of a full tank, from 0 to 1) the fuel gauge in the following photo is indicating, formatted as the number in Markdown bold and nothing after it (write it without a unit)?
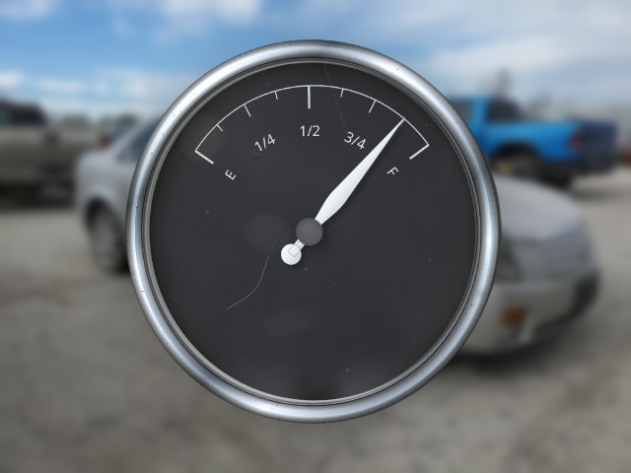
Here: **0.875**
